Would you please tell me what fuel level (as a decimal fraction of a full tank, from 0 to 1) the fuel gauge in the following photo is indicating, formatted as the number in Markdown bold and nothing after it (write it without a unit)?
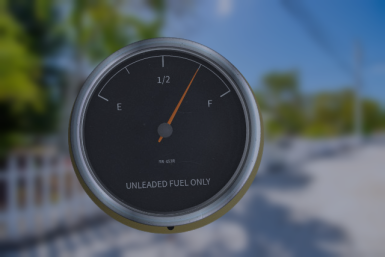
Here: **0.75**
